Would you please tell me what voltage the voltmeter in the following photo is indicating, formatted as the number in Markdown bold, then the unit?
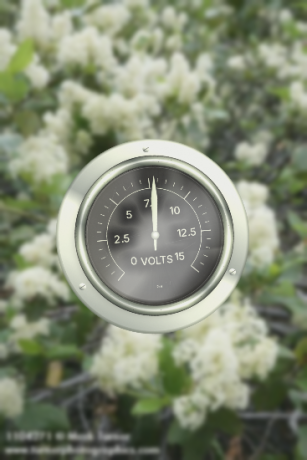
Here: **7.75** V
